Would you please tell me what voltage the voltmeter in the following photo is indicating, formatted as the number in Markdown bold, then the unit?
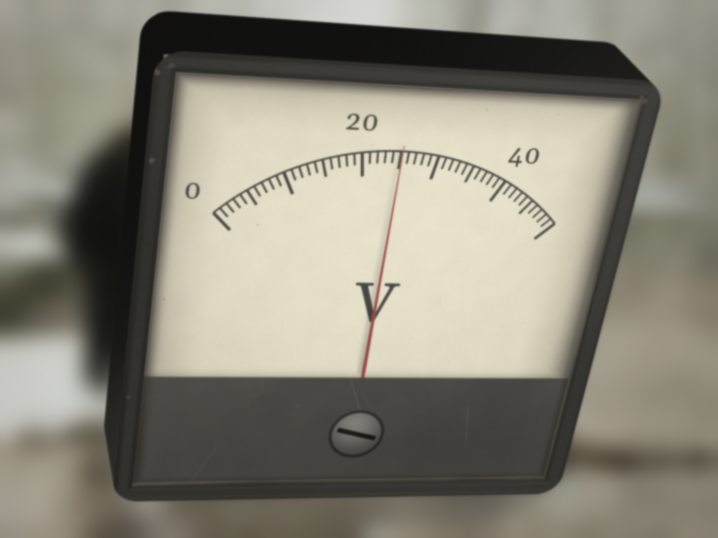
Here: **25** V
